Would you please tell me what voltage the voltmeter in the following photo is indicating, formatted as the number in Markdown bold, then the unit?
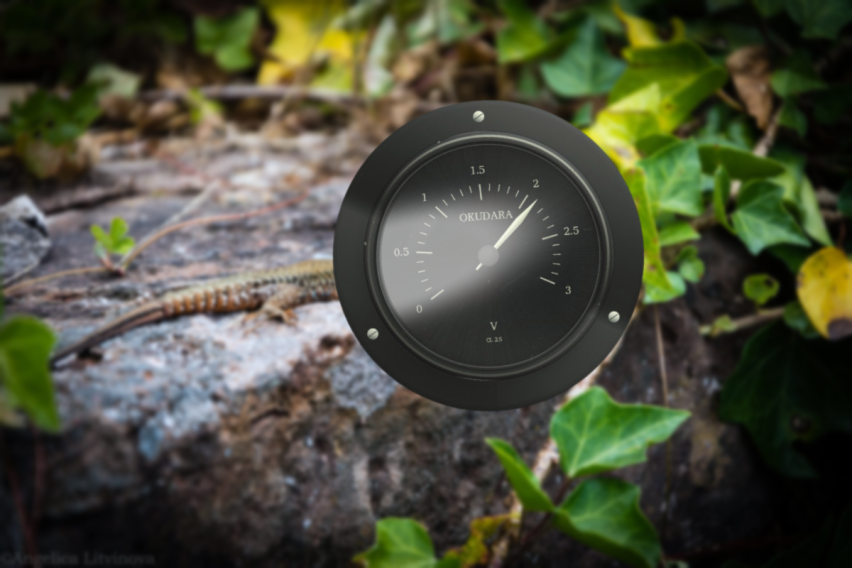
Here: **2.1** V
